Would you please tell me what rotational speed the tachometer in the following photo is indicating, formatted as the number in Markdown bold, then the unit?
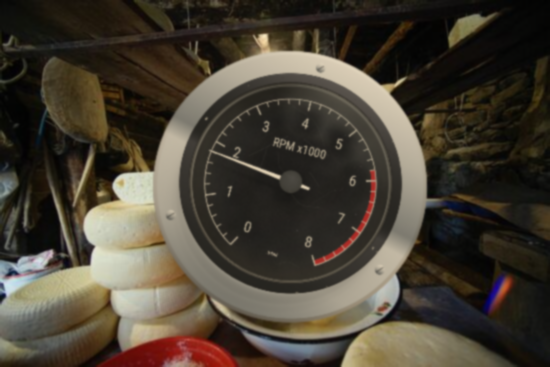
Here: **1800** rpm
